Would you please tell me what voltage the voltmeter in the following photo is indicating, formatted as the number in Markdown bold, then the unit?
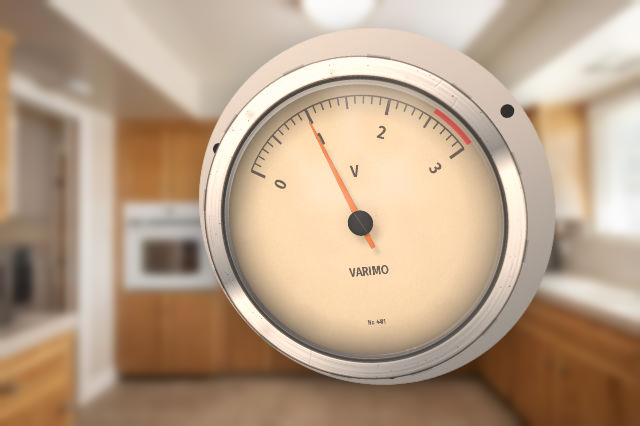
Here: **1** V
